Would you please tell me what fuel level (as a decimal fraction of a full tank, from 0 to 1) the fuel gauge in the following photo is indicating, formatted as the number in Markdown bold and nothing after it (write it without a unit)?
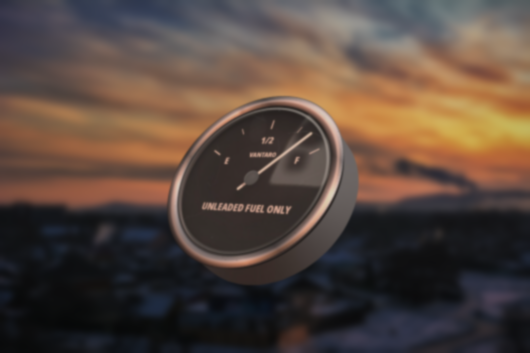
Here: **0.875**
